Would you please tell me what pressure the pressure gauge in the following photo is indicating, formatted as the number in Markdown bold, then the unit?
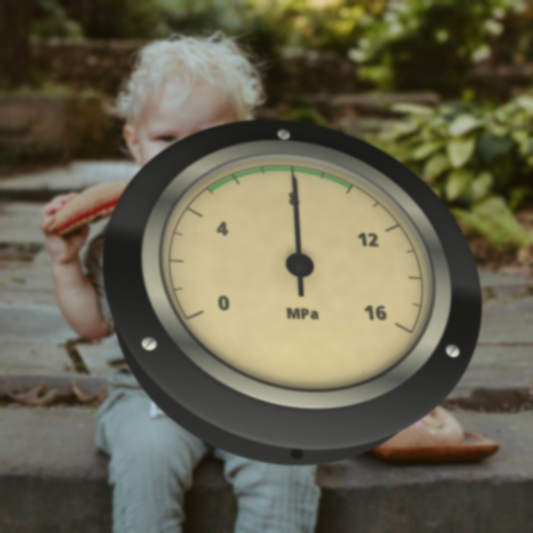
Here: **8** MPa
